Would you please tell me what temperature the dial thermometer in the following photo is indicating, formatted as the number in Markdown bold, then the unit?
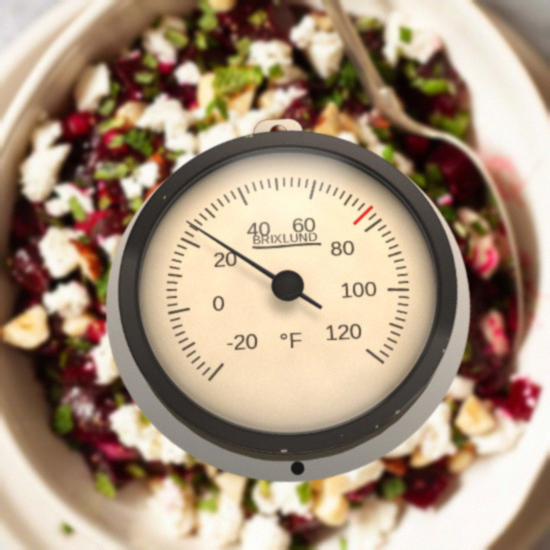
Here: **24** °F
